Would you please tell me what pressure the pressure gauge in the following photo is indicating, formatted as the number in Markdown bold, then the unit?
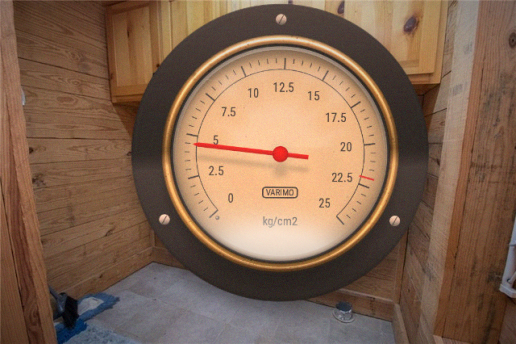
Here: **4.5** kg/cm²
